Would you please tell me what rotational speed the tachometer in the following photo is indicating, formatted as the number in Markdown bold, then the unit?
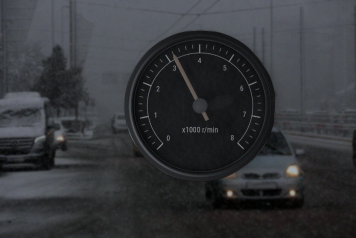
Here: **3200** rpm
